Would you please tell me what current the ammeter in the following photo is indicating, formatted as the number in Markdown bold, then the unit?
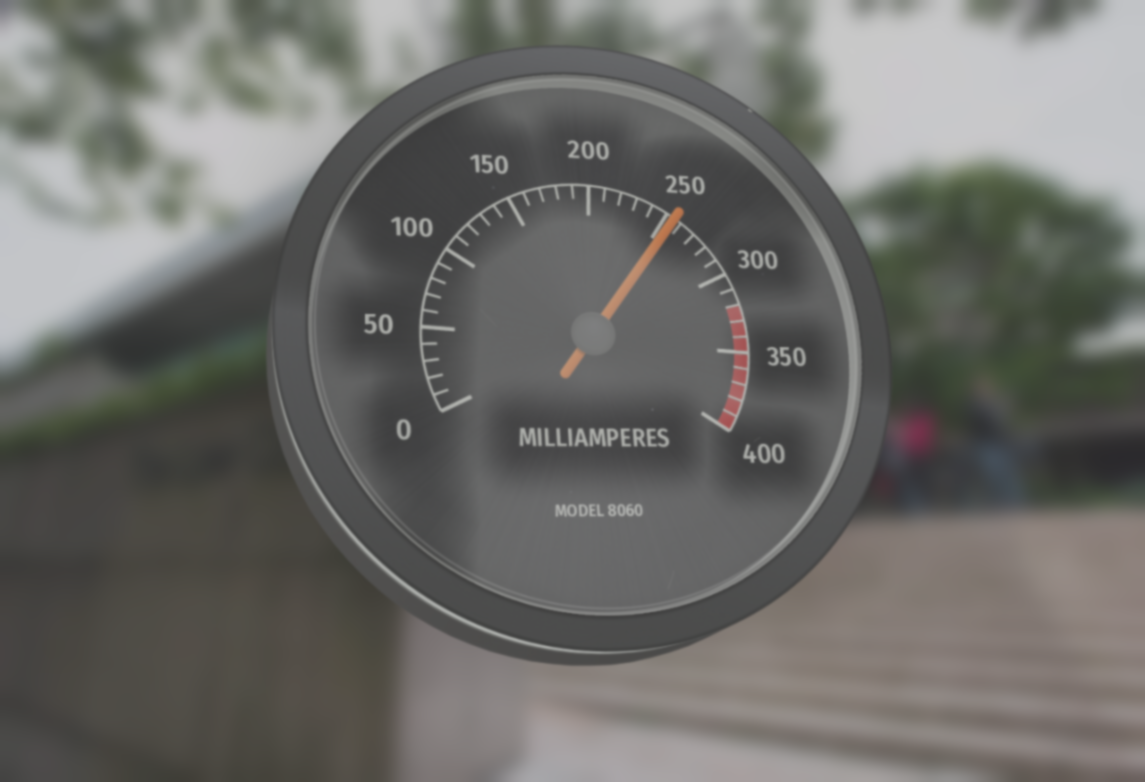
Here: **255** mA
